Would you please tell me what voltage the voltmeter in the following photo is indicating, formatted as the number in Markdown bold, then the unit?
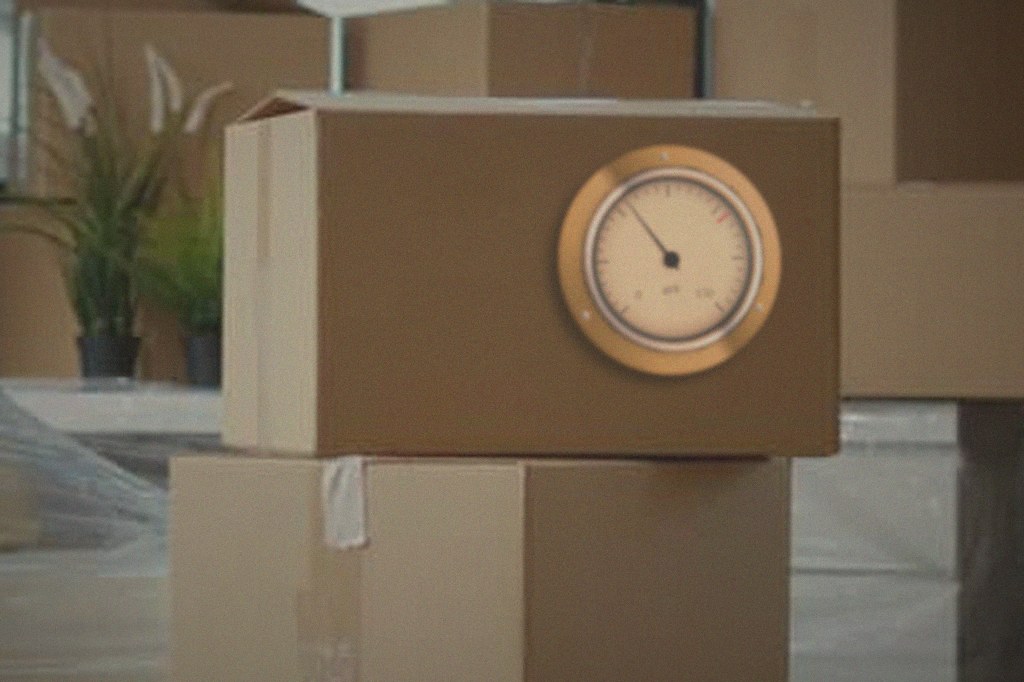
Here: **55** mV
